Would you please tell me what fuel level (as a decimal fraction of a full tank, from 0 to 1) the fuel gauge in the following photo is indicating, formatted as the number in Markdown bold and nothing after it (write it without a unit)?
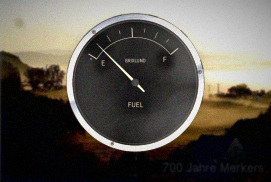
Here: **0.125**
